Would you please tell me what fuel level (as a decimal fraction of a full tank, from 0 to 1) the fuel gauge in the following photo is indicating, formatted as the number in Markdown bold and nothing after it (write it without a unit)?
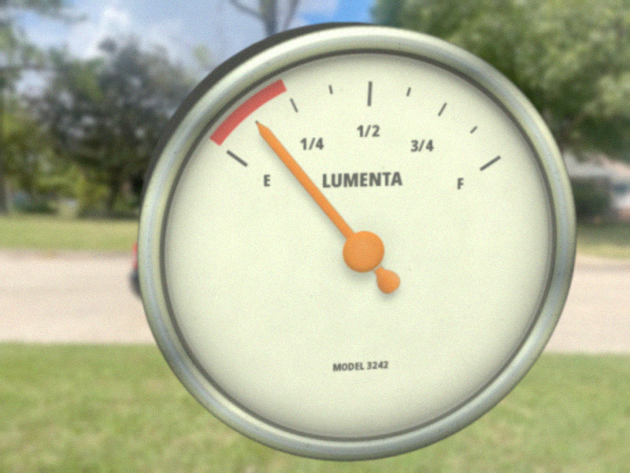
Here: **0.125**
